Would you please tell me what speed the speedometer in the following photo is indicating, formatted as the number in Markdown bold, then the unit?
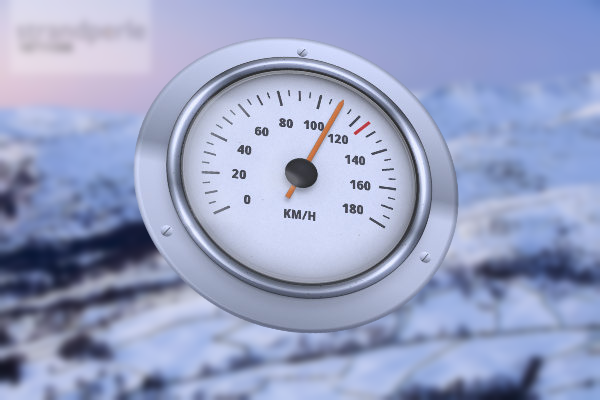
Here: **110** km/h
